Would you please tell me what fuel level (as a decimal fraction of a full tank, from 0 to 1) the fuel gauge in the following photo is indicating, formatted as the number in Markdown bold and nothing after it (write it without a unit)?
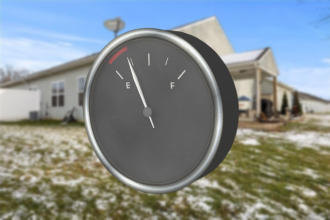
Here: **0.25**
